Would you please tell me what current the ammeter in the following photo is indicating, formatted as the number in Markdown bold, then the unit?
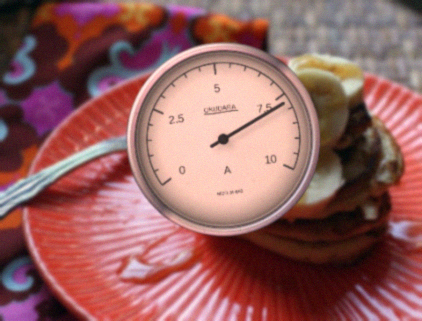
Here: **7.75** A
